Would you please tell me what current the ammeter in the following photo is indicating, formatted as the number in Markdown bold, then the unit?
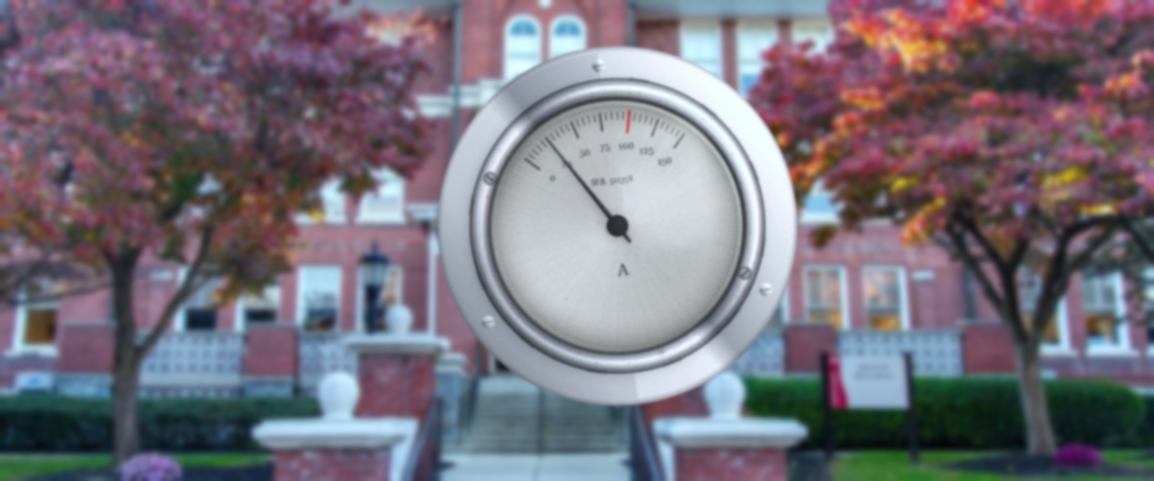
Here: **25** A
